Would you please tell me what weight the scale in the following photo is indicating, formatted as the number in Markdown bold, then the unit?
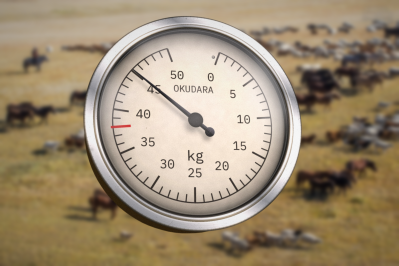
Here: **45** kg
